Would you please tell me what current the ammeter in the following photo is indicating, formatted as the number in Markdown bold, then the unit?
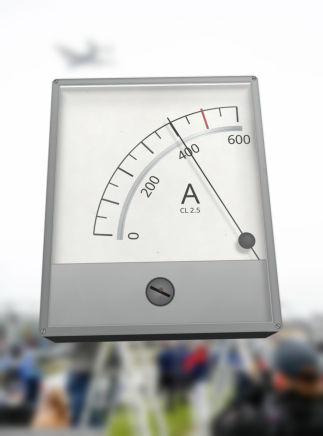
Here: **400** A
